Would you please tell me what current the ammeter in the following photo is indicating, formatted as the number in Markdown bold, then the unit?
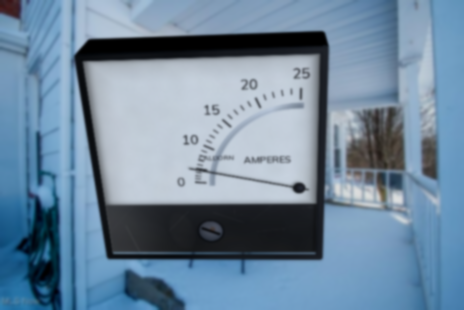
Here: **5** A
